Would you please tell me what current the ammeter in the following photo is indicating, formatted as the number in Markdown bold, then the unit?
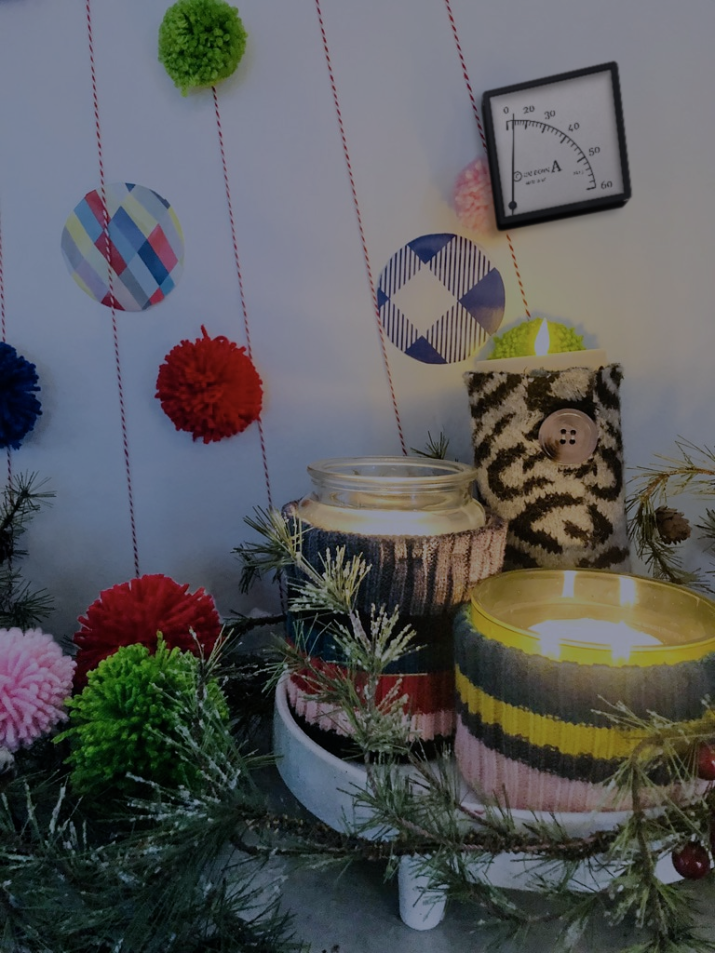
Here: **10** A
